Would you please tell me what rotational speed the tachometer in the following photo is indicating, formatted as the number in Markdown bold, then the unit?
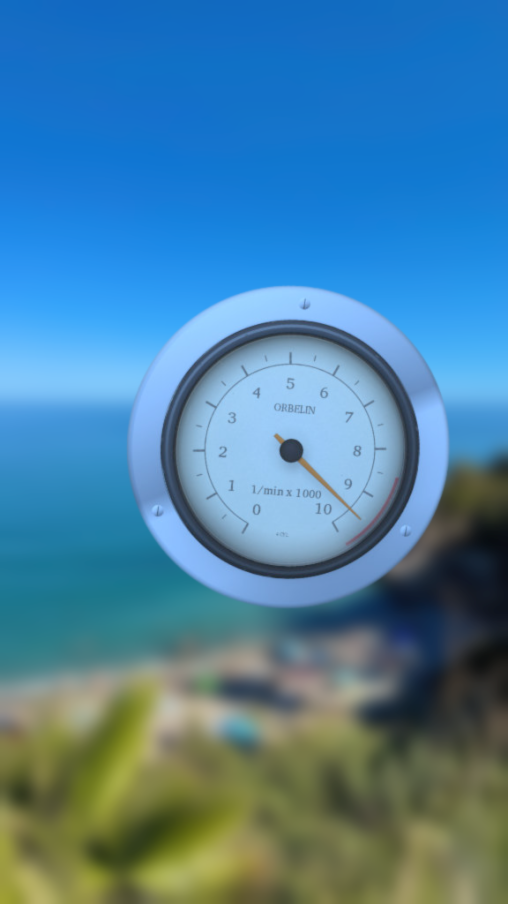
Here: **9500** rpm
